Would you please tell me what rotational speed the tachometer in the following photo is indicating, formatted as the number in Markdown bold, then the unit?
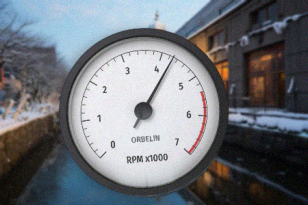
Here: **4300** rpm
